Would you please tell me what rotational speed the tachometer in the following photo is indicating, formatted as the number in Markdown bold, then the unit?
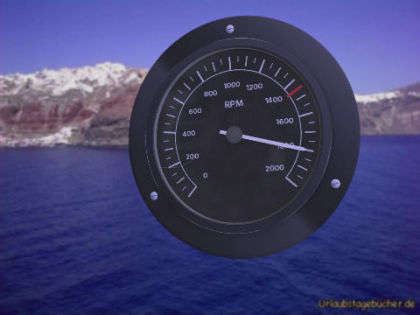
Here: **1800** rpm
